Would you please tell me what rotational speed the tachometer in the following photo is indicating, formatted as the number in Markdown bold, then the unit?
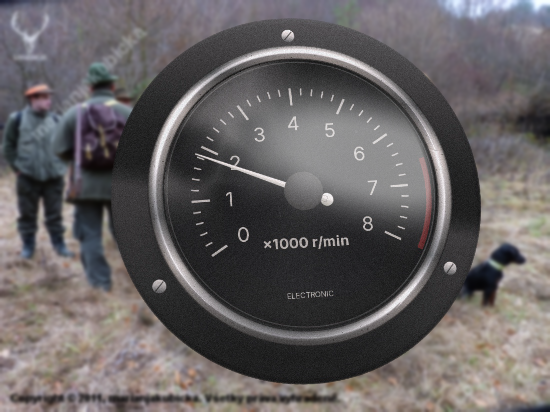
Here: **1800** rpm
